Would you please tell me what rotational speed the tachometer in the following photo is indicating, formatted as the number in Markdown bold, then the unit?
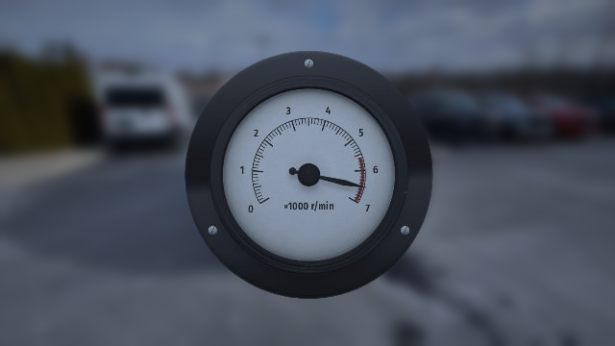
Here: **6500** rpm
